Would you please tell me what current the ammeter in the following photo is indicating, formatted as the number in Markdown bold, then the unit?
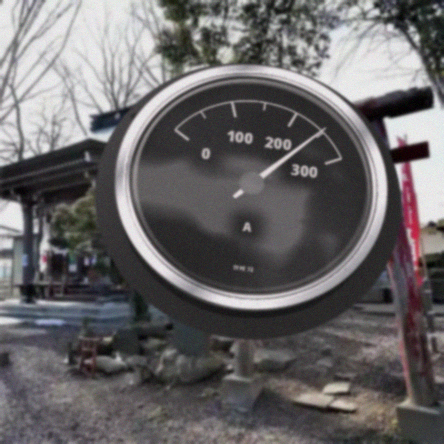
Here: **250** A
